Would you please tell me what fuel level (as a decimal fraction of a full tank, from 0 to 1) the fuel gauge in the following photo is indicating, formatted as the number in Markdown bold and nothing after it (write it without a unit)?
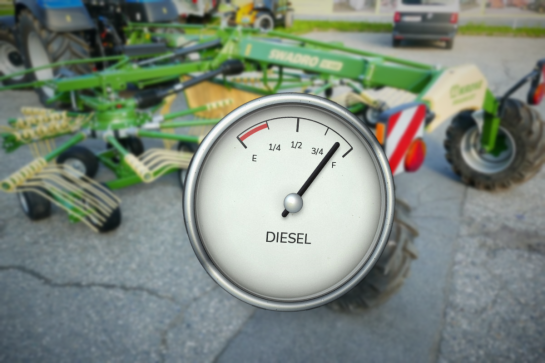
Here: **0.875**
